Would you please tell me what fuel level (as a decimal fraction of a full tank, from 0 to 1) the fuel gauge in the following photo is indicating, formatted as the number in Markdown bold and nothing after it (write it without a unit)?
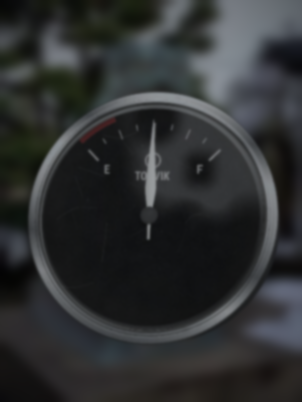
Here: **0.5**
